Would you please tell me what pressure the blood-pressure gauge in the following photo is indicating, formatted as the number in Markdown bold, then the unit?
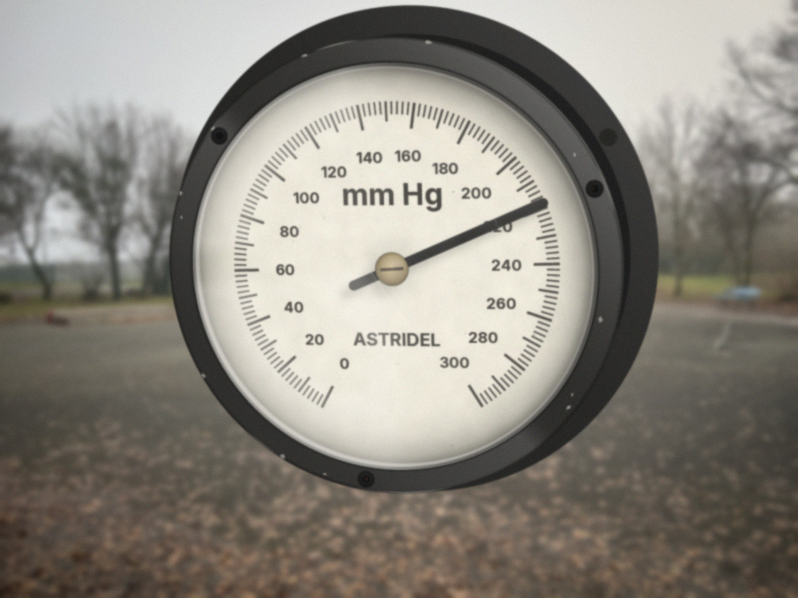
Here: **218** mmHg
